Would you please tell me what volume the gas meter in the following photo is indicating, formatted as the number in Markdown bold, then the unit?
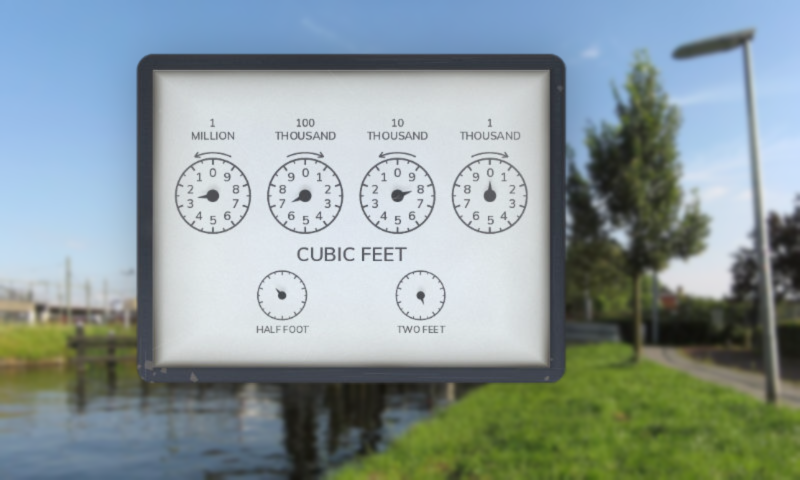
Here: **268000** ft³
